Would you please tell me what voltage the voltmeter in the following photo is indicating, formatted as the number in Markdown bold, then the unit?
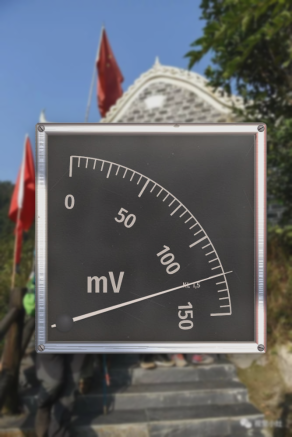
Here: **125** mV
